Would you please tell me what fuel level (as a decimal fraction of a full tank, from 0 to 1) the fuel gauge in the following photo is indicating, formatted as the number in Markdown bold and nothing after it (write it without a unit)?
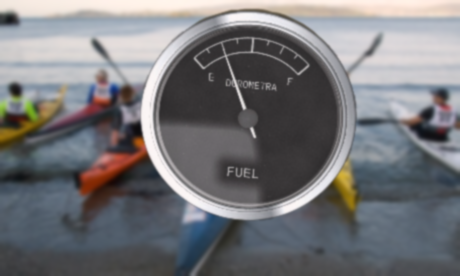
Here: **0.25**
